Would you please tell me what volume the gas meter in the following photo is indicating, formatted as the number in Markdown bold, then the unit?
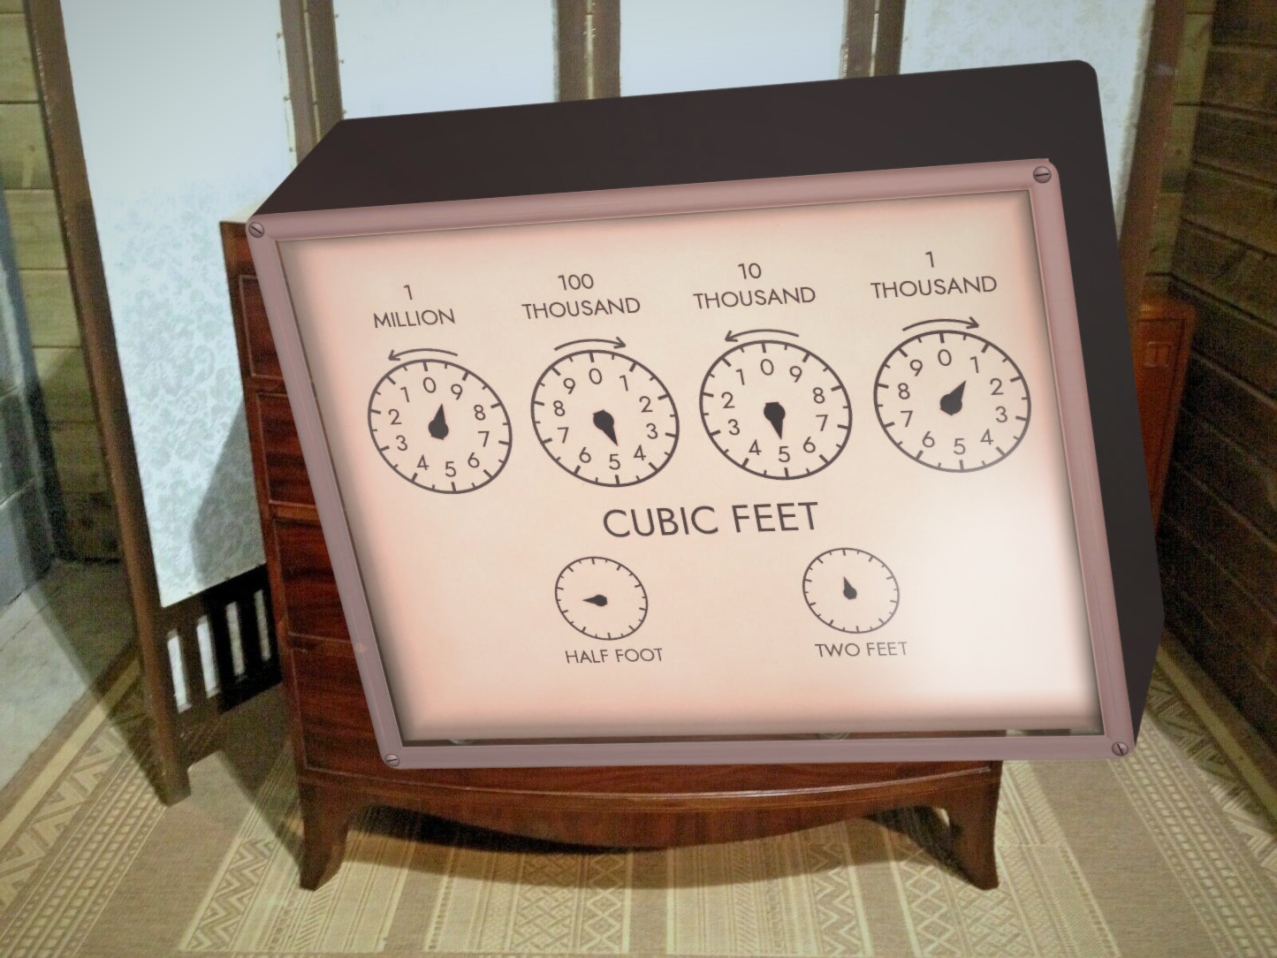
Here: **945100** ft³
